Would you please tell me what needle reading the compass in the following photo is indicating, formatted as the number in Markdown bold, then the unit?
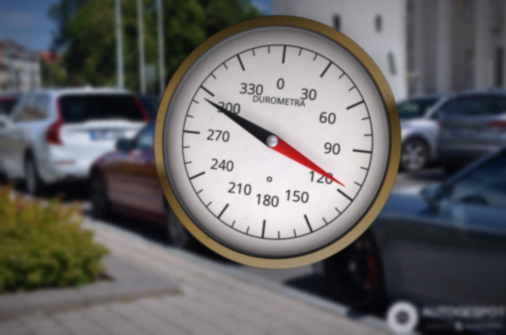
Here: **115** °
